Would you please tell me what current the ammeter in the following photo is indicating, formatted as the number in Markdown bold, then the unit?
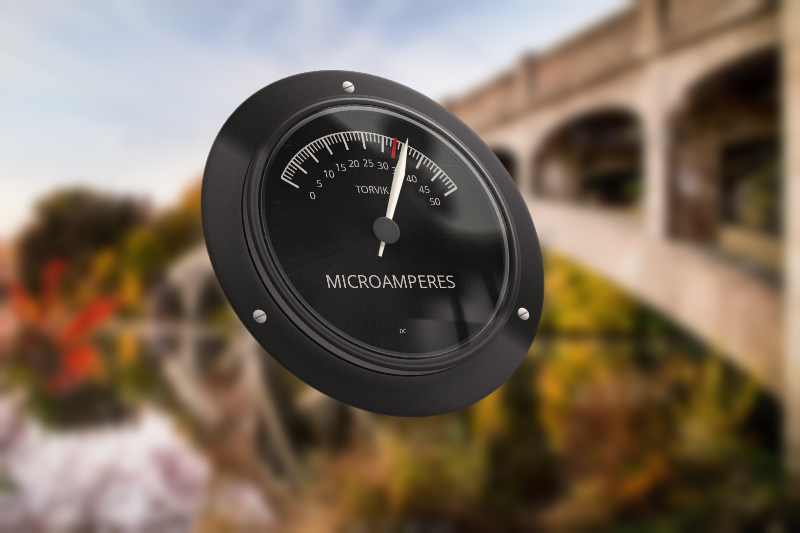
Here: **35** µA
